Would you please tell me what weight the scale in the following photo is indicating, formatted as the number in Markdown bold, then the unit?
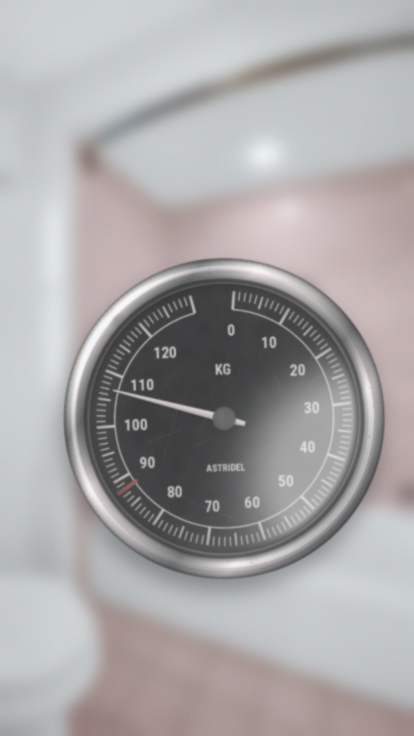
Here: **107** kg
